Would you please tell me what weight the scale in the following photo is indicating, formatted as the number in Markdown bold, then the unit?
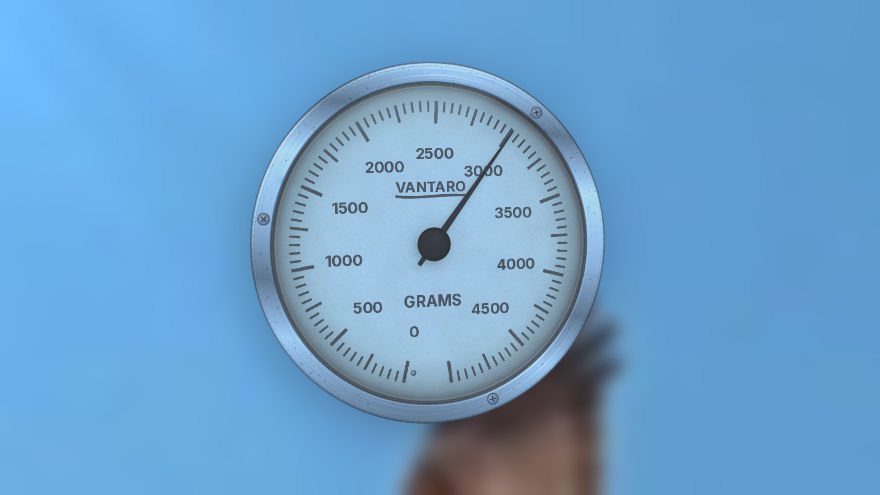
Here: **3000** g
